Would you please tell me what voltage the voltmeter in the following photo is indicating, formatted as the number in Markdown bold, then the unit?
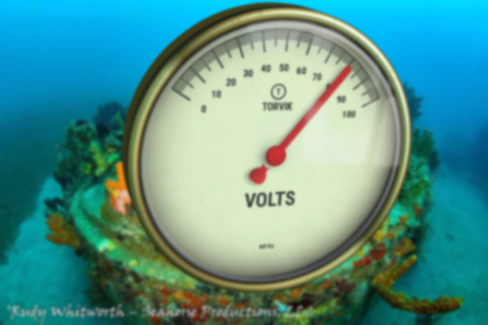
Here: **80** V
